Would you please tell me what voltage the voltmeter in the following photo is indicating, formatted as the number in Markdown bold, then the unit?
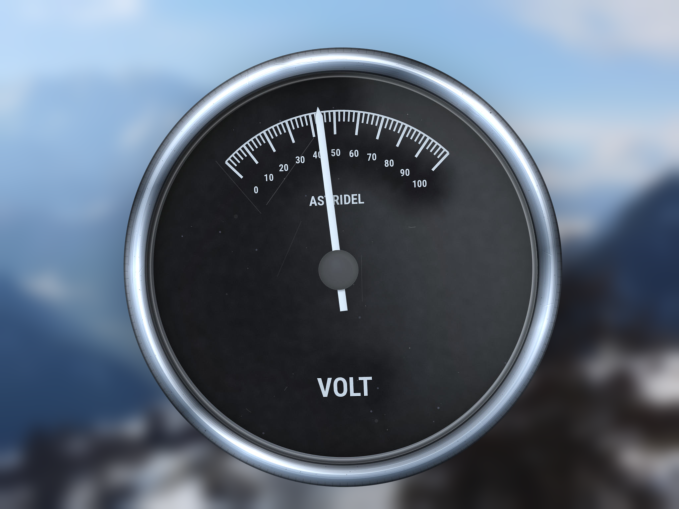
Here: **44** V
